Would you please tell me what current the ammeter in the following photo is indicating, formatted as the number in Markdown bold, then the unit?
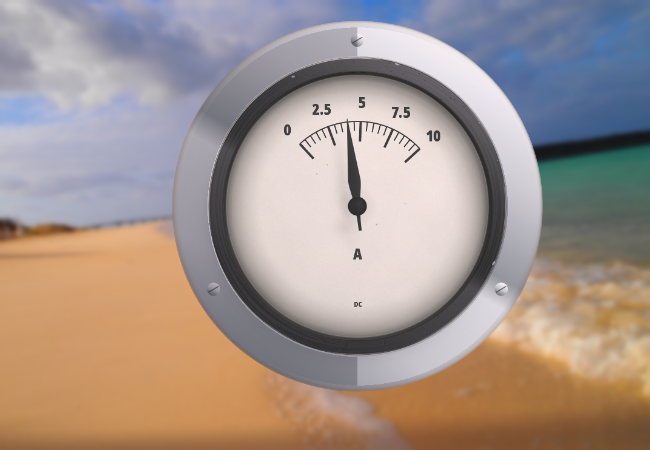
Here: **4** A
